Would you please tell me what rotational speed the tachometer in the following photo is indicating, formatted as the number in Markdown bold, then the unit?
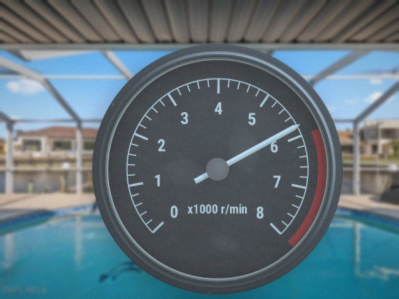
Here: **5800** rpm
